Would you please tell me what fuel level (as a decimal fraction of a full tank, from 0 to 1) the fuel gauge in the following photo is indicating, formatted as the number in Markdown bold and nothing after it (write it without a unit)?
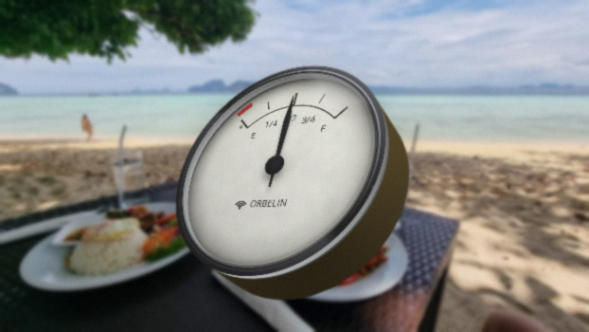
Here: **0.5**
